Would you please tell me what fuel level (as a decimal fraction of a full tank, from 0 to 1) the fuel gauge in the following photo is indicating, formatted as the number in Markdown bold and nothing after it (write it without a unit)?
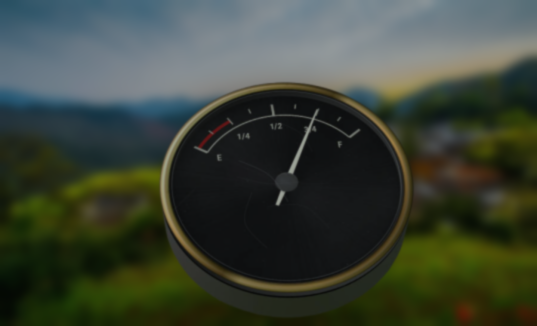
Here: **0.75**
